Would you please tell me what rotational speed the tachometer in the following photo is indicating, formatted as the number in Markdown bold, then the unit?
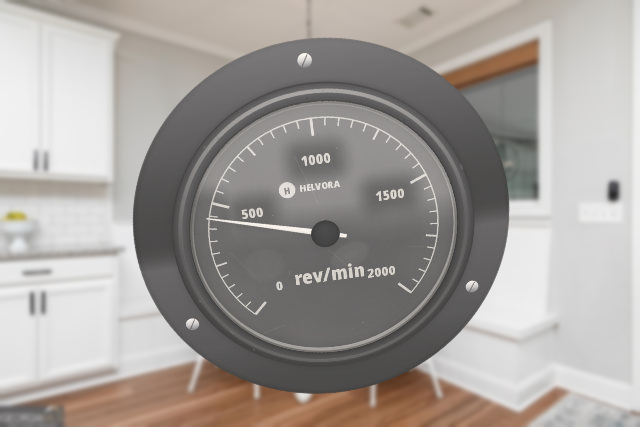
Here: **450** rpm
